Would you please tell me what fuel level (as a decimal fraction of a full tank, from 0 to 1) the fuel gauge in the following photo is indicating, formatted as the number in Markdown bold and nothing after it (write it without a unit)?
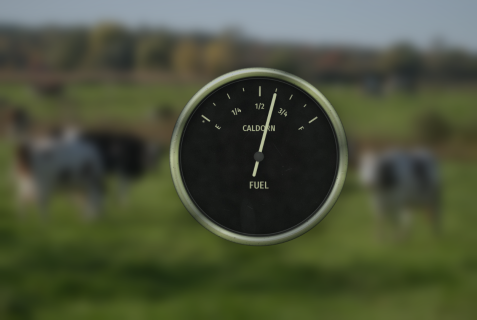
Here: **0.625**
